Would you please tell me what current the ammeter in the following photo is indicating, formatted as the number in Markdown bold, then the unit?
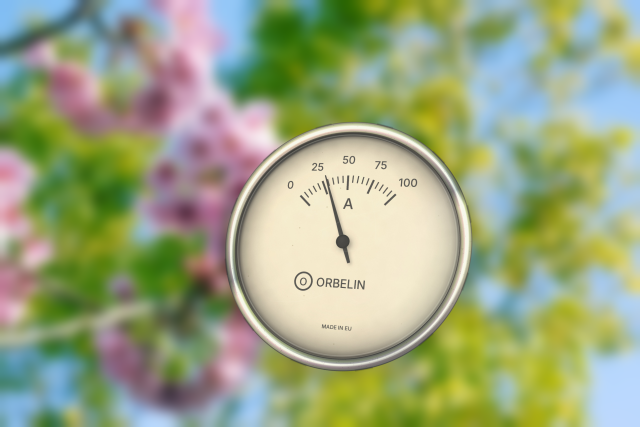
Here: **30** A
